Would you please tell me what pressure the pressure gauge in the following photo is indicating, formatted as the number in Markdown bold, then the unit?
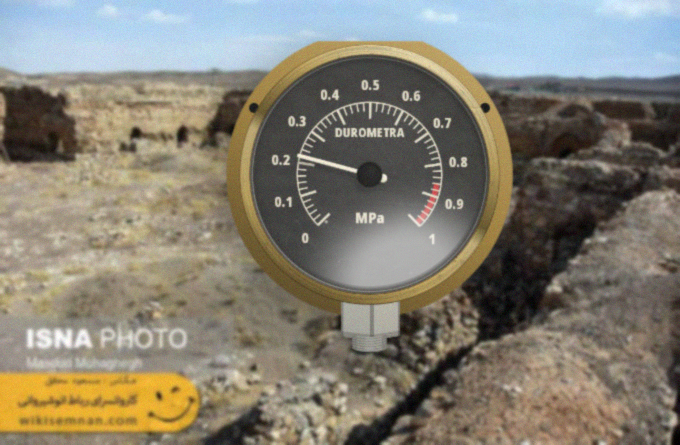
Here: **0.22** MPa
